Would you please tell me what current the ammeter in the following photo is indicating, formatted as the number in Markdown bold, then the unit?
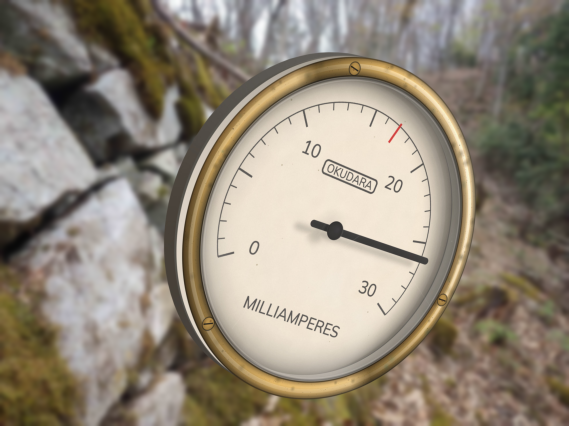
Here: **26** mA
